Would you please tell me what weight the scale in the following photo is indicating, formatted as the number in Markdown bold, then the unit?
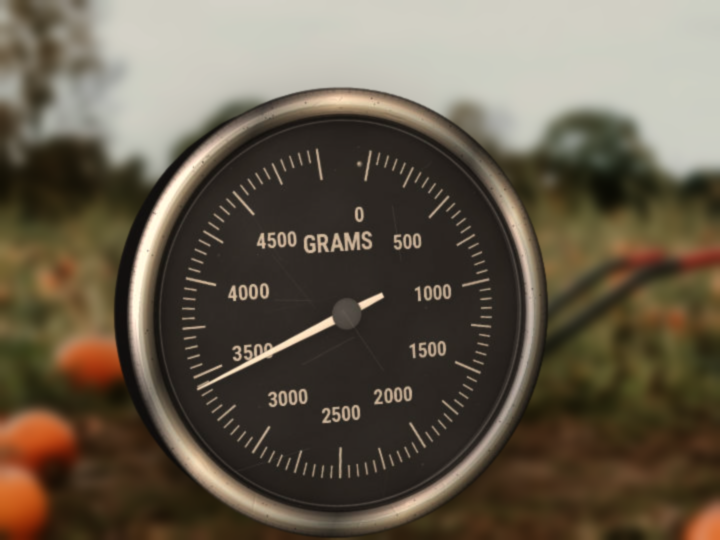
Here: **3450** g
